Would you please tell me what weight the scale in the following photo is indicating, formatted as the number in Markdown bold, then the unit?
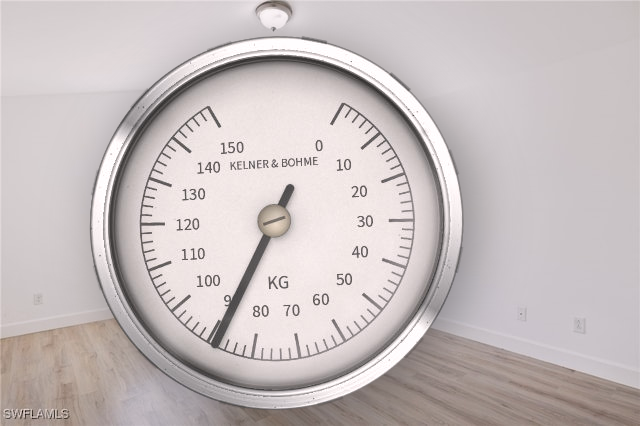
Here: **88** kg
